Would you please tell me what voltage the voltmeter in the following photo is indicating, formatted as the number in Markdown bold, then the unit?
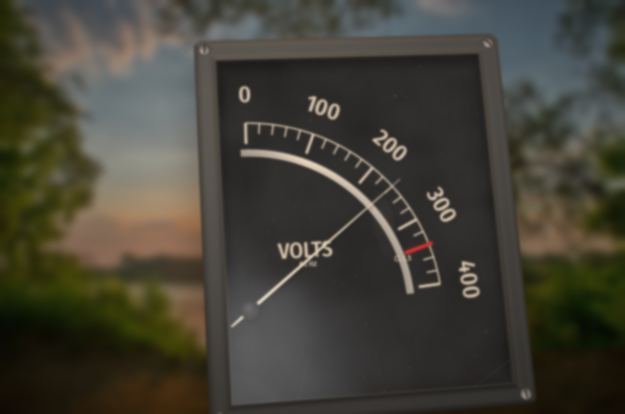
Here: **240** V
